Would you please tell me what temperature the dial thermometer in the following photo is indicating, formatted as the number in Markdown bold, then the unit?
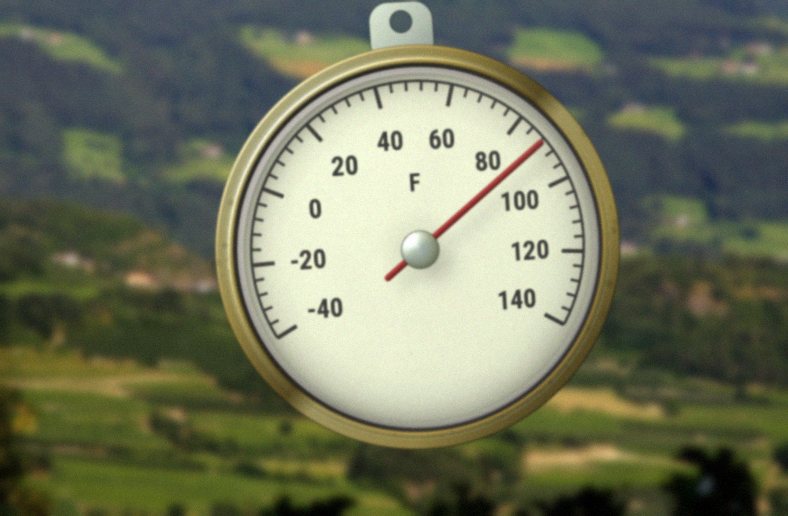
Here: **88** °F
